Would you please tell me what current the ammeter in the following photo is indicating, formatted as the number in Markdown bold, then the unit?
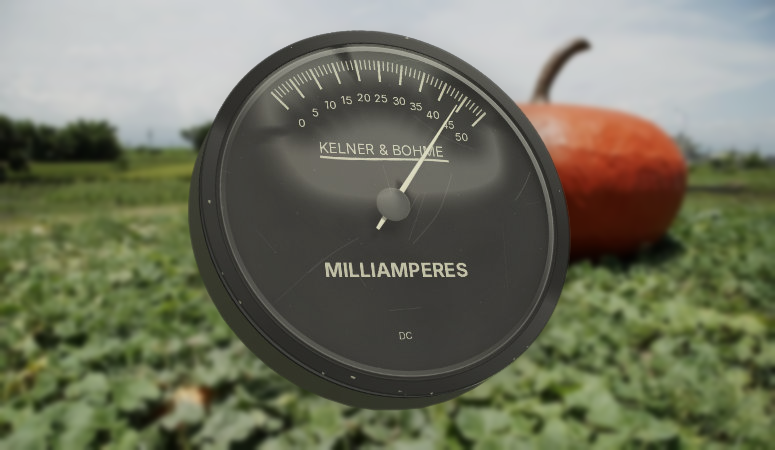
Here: **44** mA
